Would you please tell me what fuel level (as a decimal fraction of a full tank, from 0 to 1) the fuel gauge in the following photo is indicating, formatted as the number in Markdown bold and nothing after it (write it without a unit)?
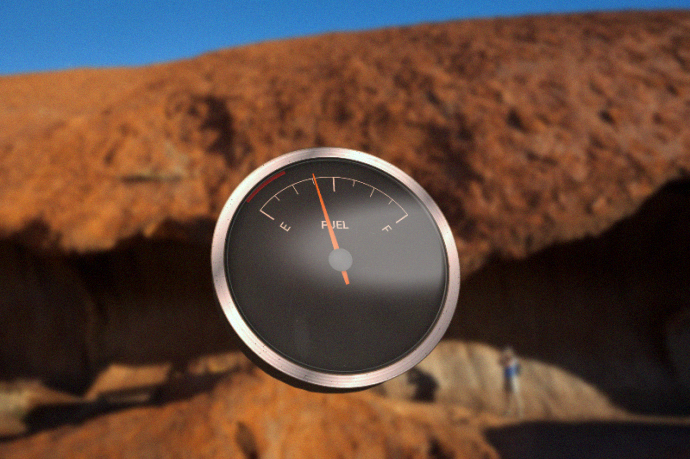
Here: **0.375**
